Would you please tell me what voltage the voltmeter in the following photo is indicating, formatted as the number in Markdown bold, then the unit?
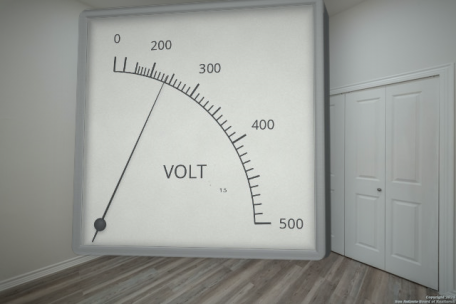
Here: **240** V
